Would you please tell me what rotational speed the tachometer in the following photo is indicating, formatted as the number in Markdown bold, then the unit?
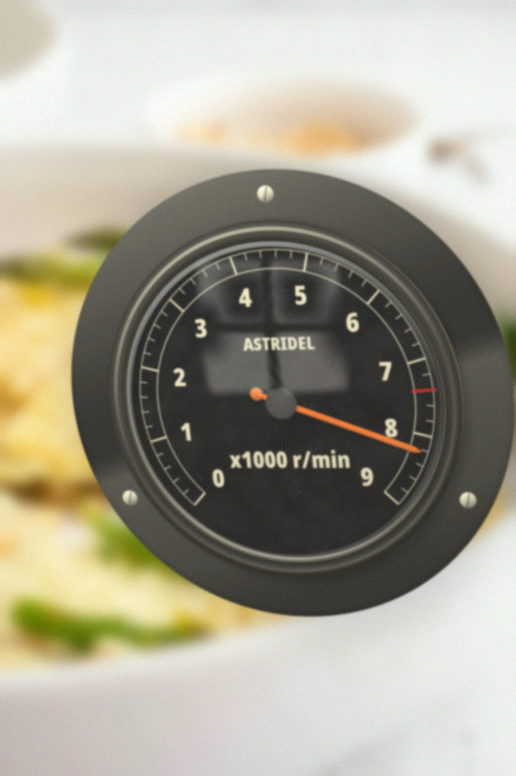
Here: **8200** rpm
